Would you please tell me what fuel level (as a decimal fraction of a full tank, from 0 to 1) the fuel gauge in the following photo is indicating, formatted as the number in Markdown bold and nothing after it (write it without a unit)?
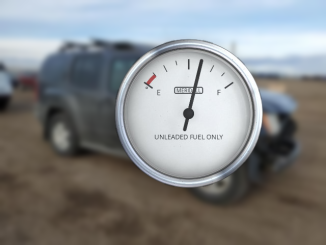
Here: **0.625**
